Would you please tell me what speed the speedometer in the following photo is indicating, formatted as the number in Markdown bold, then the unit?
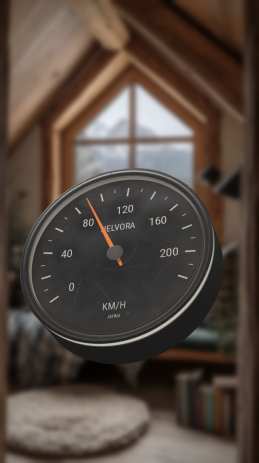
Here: **90** km/h
